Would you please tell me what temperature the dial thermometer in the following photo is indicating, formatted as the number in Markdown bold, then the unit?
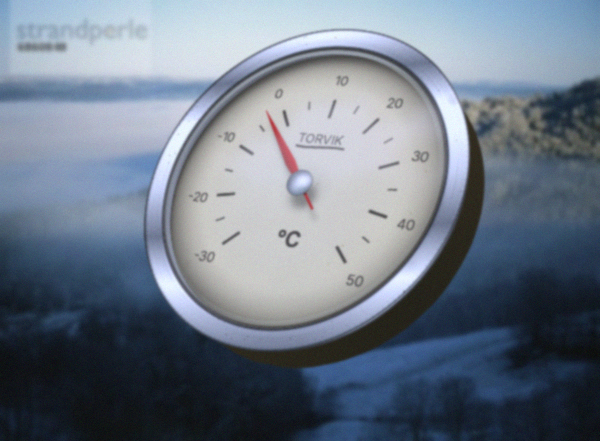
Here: **-2.5** °C
